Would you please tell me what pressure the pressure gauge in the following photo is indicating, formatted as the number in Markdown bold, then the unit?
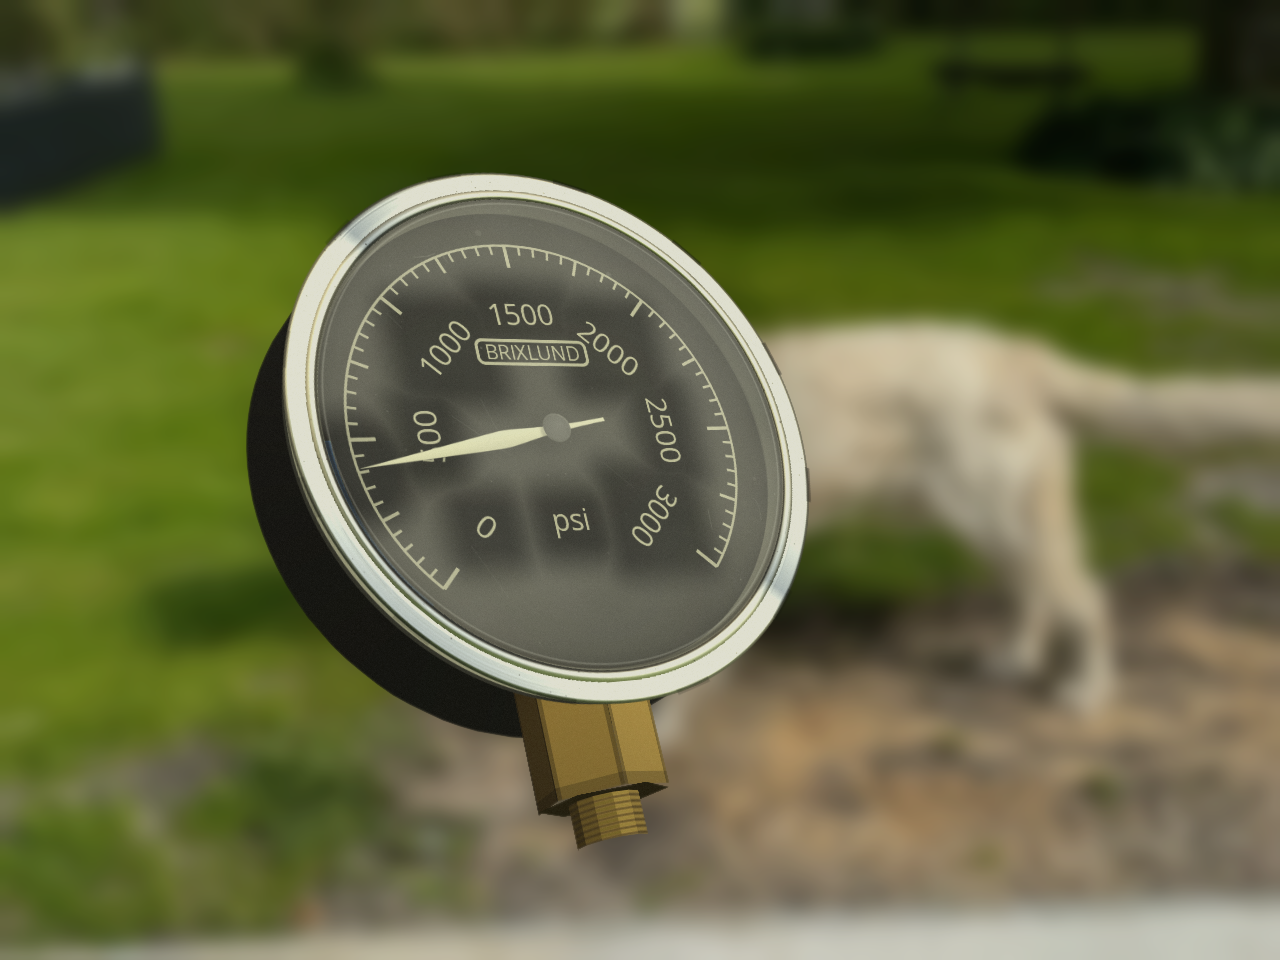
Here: **400** psi
